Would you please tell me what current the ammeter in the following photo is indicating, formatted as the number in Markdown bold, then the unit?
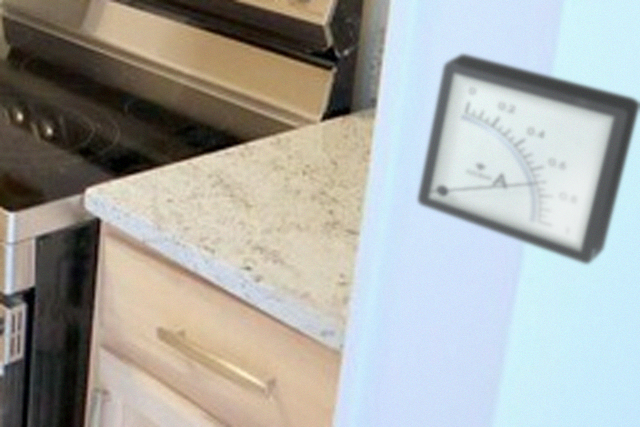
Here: **0.7** A
